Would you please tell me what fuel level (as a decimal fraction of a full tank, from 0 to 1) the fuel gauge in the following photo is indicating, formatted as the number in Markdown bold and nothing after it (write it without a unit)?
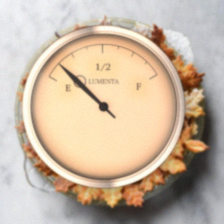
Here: **0.125**
